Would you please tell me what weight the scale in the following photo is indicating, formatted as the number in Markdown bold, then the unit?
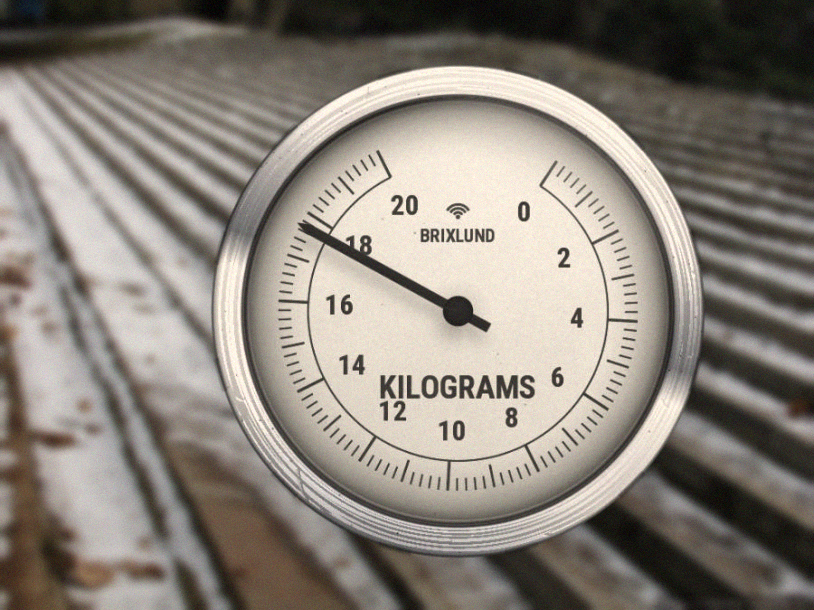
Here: **17.7** kg
